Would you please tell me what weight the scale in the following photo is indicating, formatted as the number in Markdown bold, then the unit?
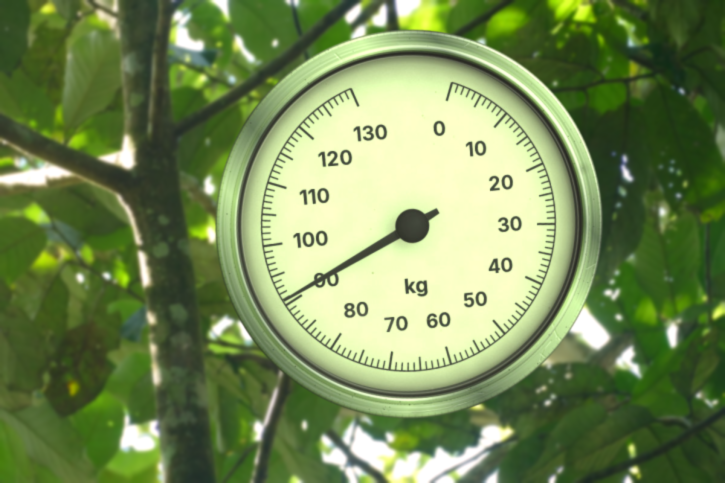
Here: **91** kg
